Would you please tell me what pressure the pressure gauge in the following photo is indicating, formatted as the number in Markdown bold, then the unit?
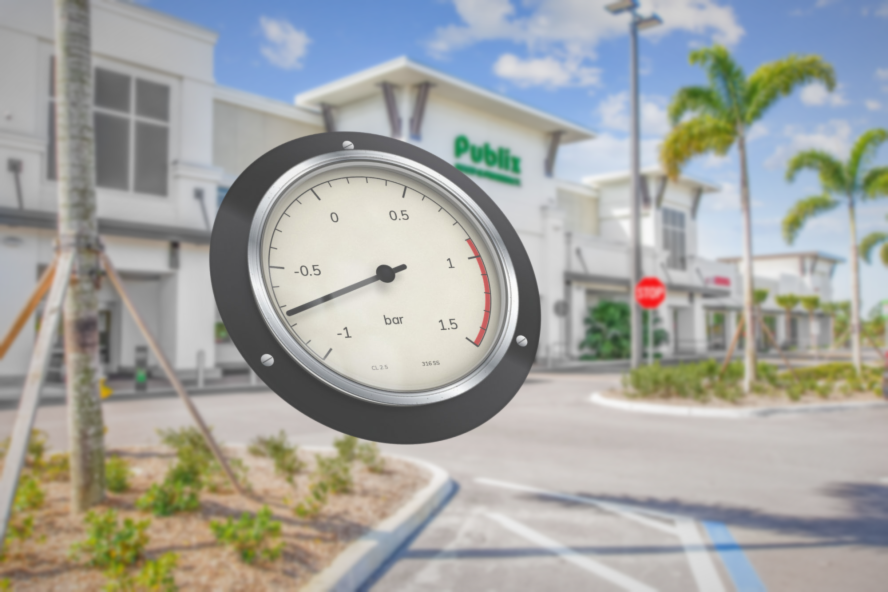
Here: **-0.75** bar
